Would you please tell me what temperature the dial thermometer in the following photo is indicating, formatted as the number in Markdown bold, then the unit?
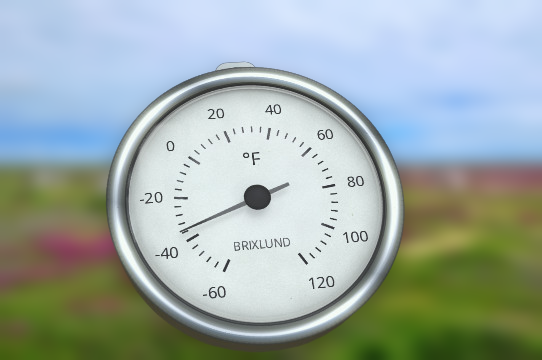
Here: **-36** °F
